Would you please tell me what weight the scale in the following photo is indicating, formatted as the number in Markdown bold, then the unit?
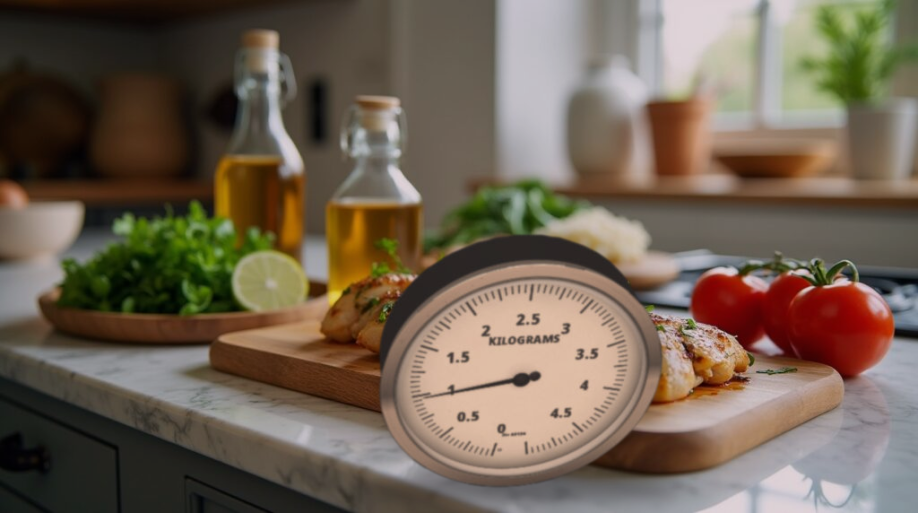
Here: **1** kg
